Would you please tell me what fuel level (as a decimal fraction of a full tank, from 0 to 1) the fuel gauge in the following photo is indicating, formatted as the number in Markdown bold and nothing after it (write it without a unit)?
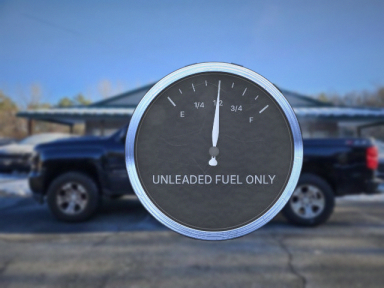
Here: **0.5**
